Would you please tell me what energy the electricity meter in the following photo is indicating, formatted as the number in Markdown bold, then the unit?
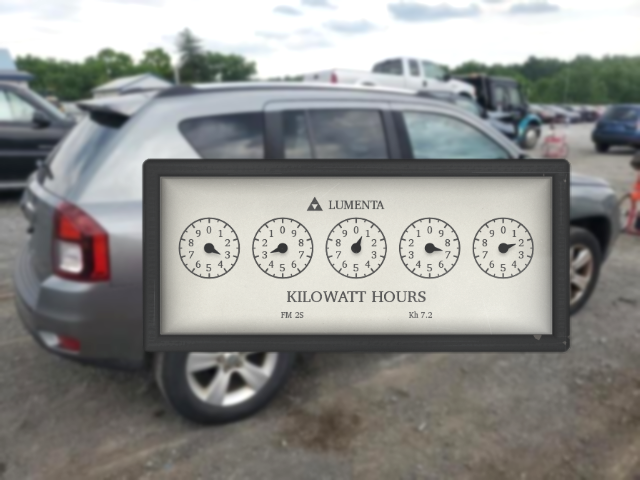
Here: **33072** kWh
